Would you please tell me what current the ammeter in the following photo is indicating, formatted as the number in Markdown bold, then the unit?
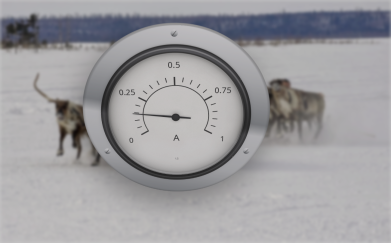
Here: **0.15** A
